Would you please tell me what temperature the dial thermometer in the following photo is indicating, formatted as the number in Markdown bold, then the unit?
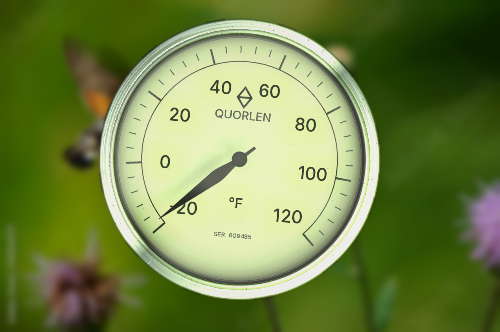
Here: **-18** °F
